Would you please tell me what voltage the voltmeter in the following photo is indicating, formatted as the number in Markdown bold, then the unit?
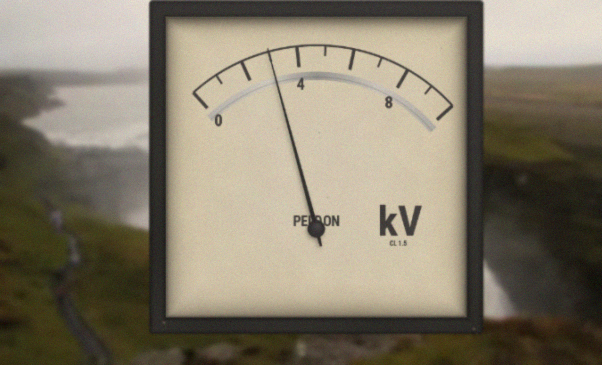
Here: **3** kV
